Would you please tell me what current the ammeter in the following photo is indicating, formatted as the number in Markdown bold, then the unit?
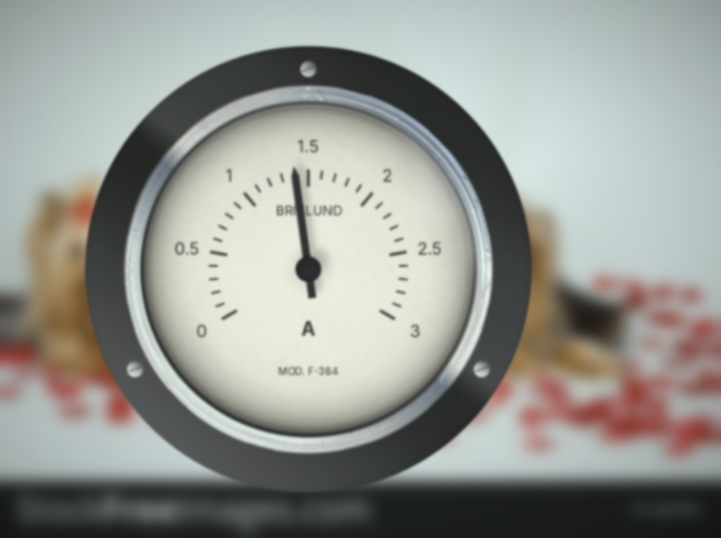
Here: **1.4** A
